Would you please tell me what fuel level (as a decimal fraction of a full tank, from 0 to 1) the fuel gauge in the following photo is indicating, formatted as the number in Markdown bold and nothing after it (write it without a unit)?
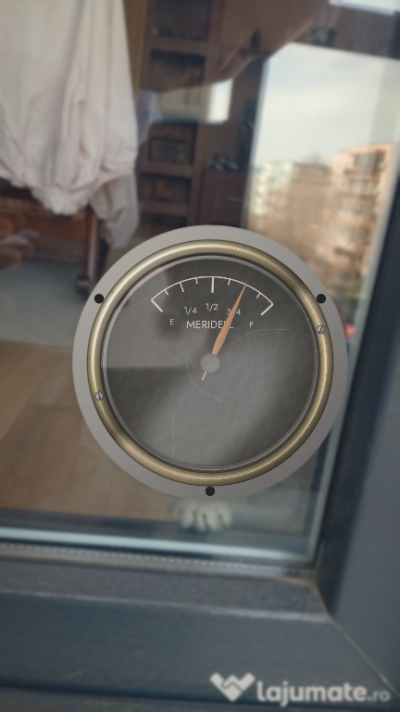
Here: **0.75**
